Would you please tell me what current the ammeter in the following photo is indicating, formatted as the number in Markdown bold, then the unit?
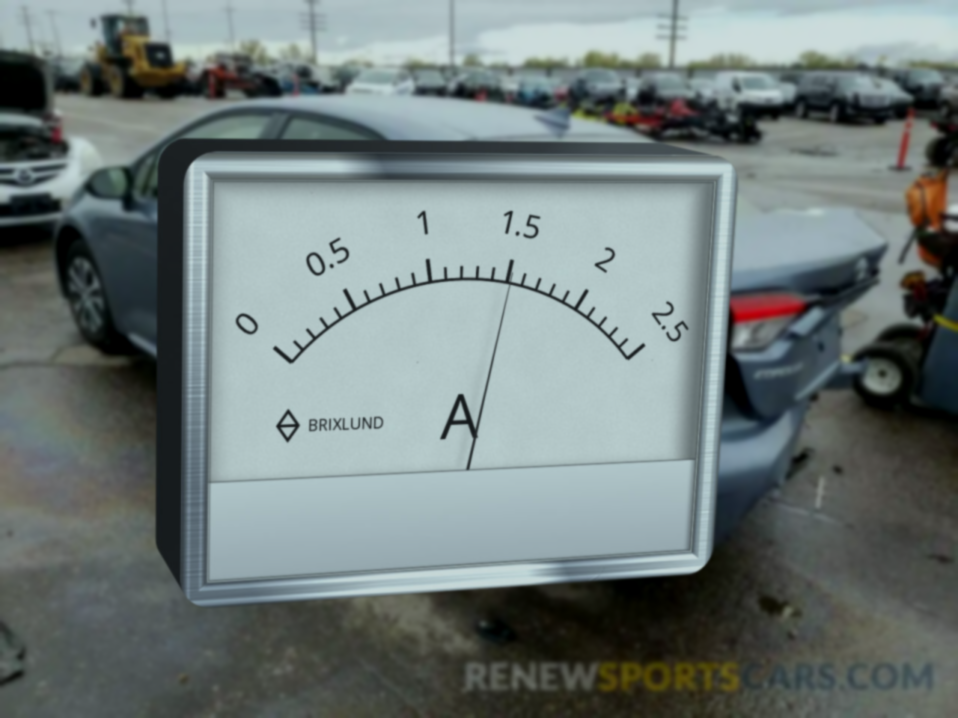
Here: **1.5** A
